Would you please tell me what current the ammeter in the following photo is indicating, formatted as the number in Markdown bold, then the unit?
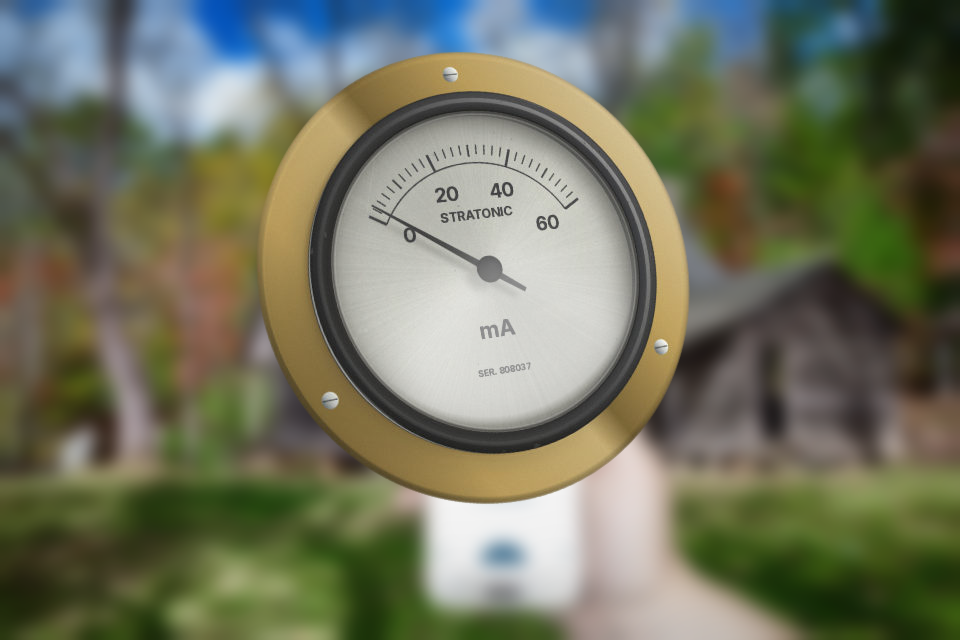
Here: **2** mA
